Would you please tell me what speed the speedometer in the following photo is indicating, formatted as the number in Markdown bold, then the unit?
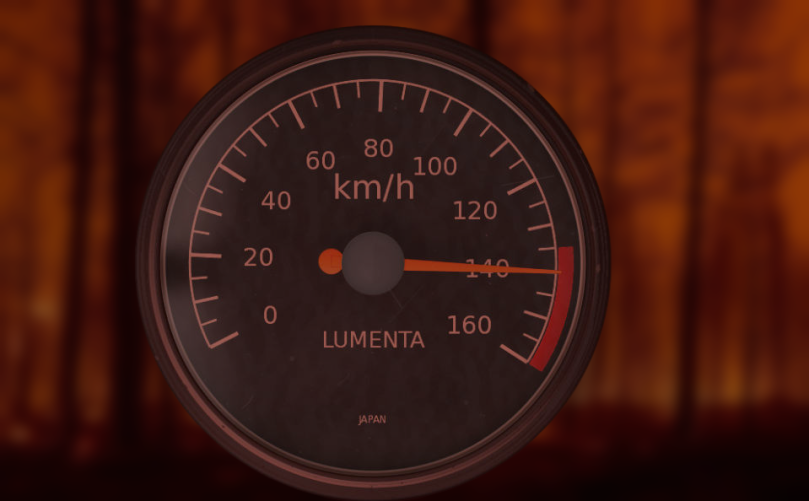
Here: **140** km/h
